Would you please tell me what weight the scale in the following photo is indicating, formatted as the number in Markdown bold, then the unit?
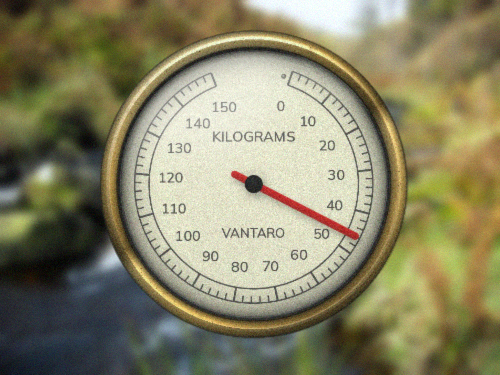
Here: **46** kg
